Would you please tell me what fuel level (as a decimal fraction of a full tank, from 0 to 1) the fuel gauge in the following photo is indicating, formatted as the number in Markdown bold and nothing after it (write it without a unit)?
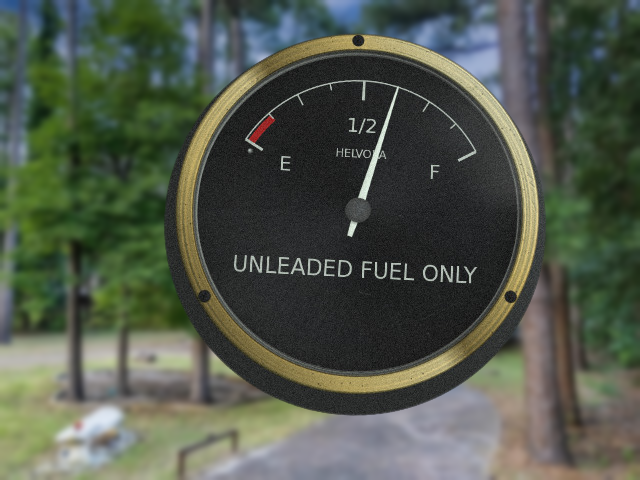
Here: **0.625**
